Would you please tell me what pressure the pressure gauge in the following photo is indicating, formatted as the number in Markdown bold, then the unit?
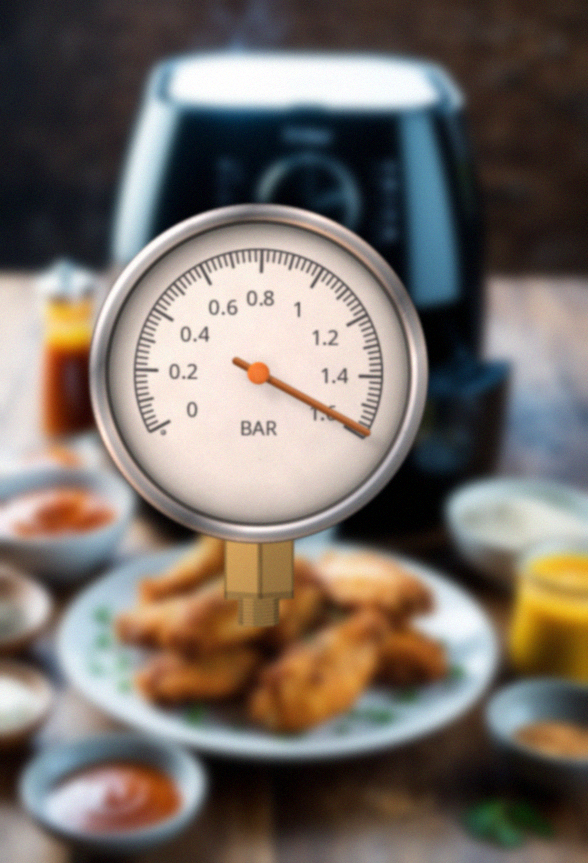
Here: **1.58** bar
